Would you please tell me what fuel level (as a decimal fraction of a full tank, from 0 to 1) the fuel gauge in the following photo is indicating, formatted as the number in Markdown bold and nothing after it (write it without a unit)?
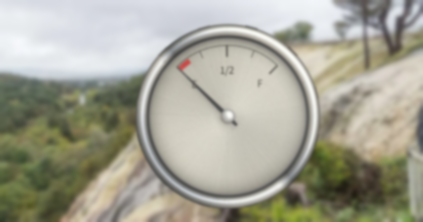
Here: **0**
